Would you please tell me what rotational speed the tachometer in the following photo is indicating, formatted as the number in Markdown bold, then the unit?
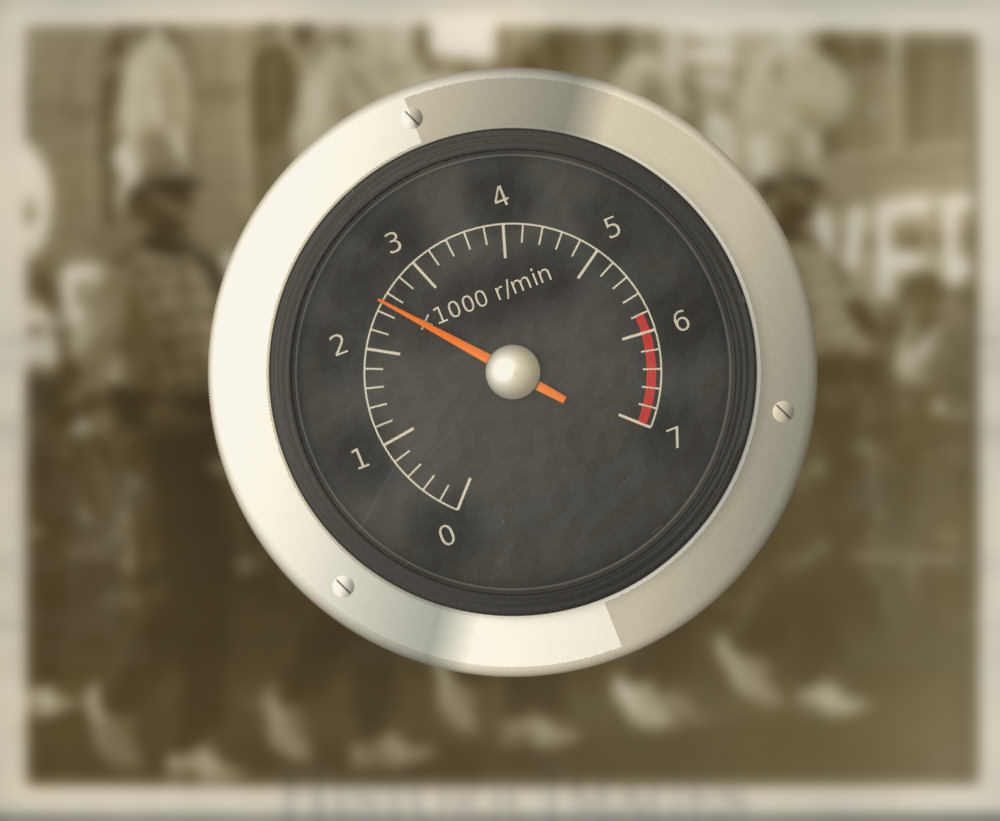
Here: **2500** rpm
